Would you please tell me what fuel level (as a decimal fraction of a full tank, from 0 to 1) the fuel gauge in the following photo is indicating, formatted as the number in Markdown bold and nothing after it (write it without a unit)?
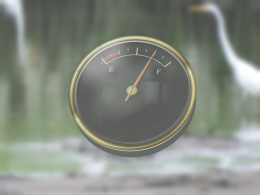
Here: **0.75**
